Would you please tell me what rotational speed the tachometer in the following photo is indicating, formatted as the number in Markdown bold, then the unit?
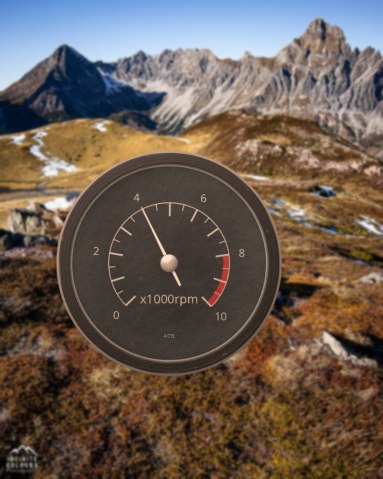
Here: **4000** rpm
